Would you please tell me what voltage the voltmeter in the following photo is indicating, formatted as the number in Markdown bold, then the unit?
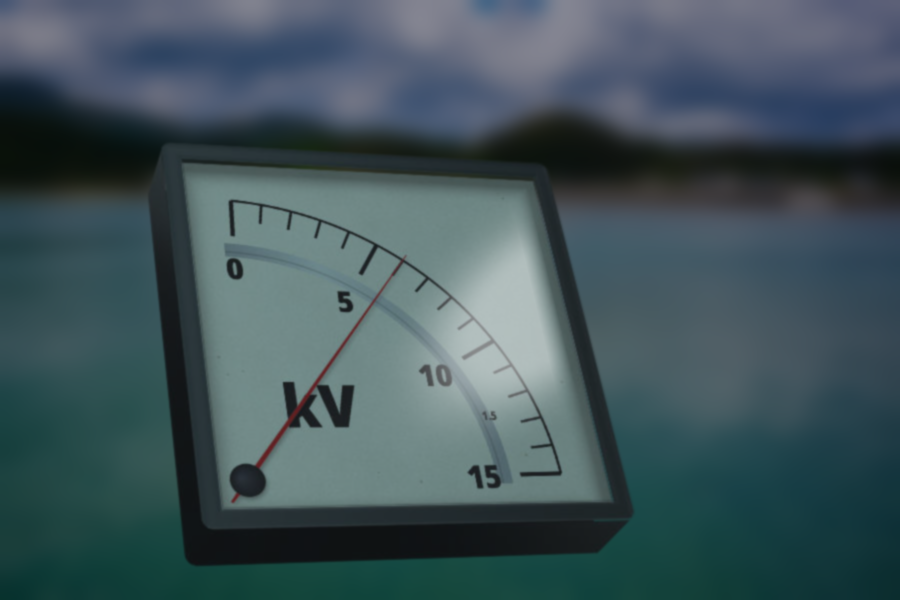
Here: **6** kV
